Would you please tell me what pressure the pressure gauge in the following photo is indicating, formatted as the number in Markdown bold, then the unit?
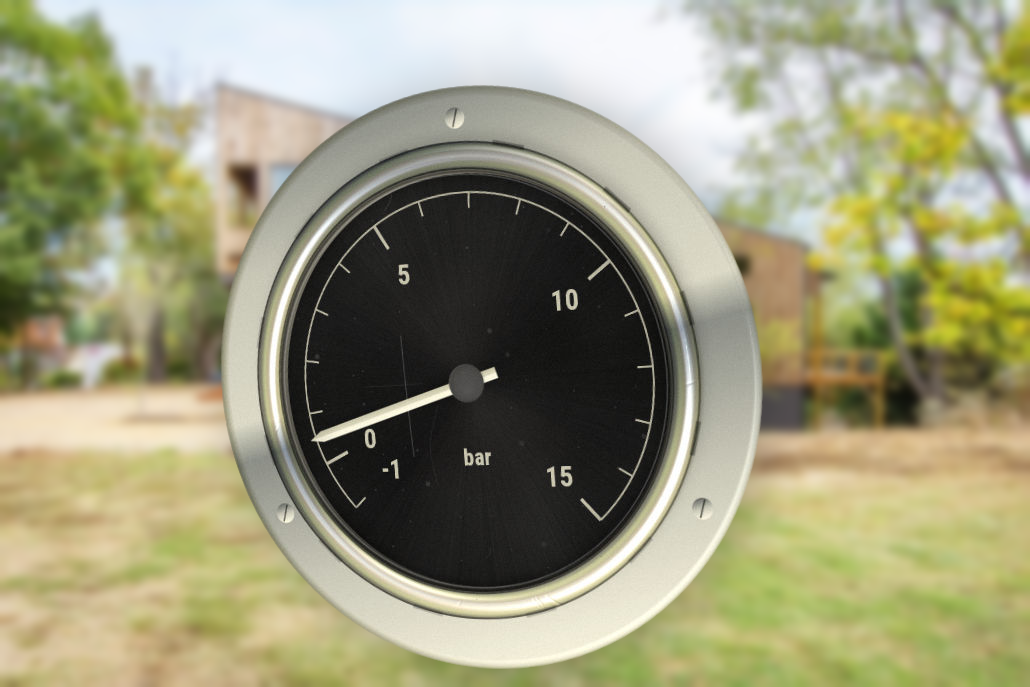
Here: **0.5** bar
